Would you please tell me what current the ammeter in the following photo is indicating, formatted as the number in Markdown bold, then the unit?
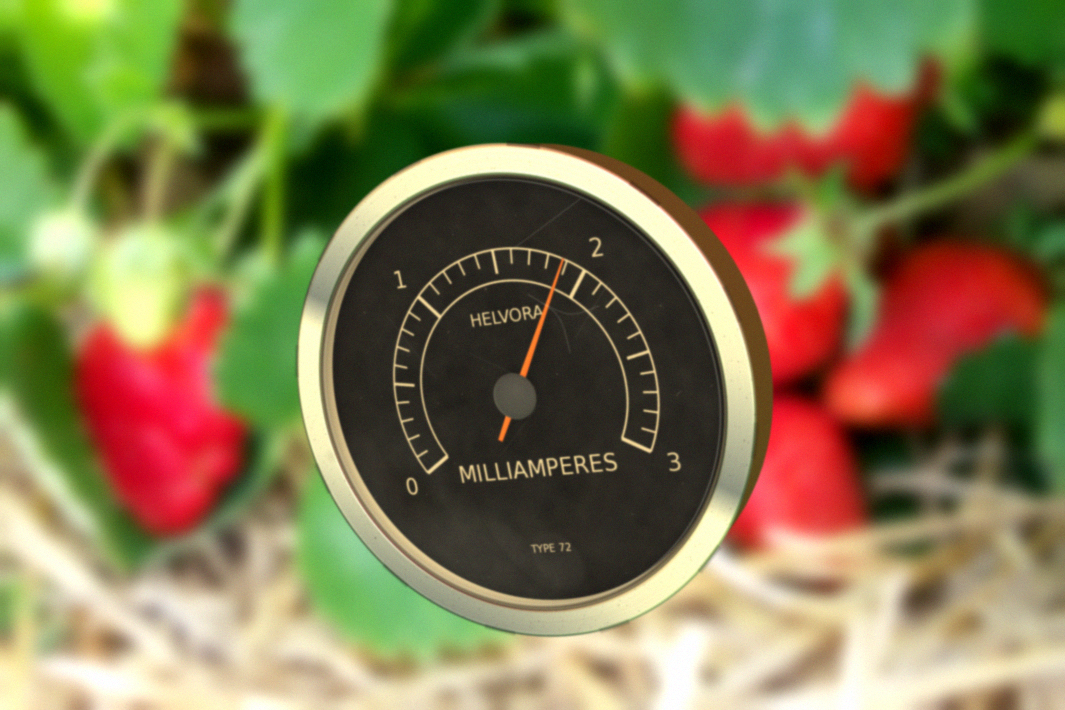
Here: **1.9** mA
